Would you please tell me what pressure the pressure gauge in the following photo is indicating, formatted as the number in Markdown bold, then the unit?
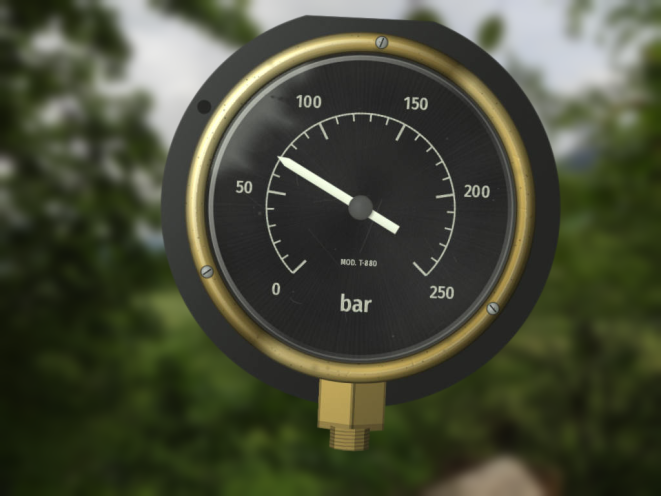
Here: **70** bar
